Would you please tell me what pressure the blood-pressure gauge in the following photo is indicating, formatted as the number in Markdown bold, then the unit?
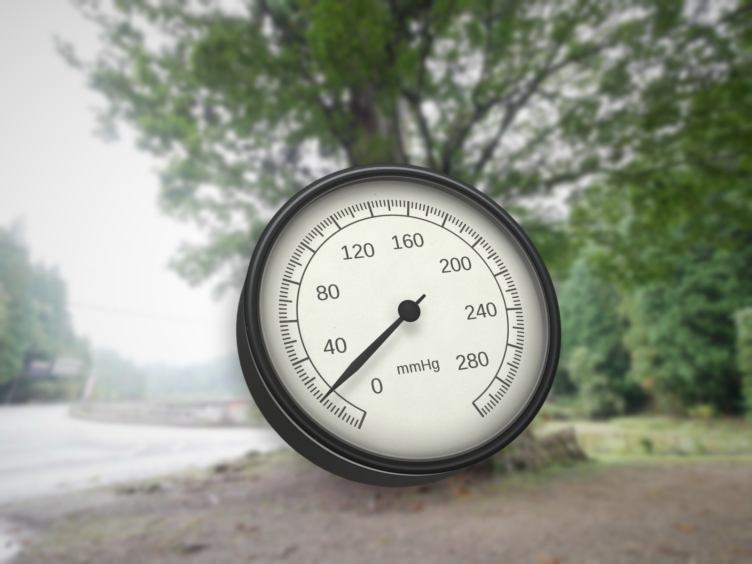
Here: **20** mmHg
